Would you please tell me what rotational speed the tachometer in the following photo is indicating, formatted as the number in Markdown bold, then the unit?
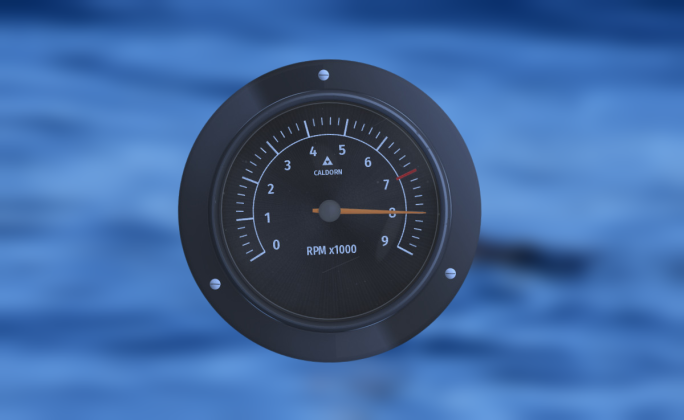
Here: **8000** rpm
